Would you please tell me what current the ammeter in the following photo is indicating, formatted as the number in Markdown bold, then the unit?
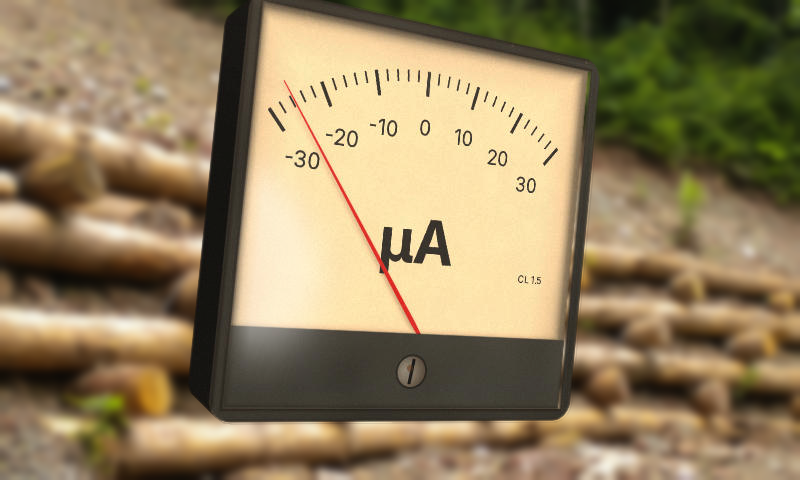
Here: **-26** µA
